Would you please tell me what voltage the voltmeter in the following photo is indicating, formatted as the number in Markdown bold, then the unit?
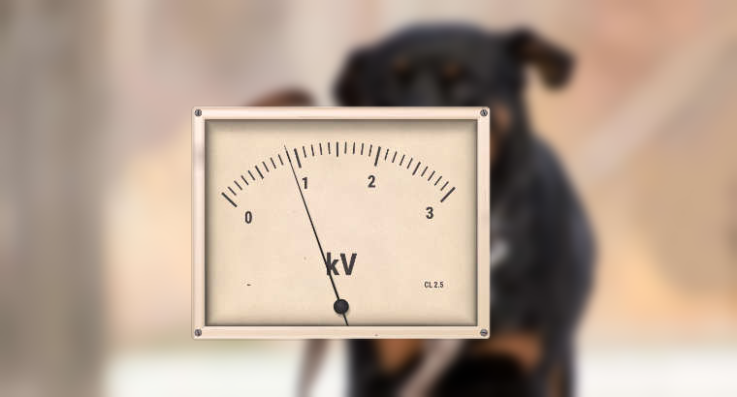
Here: **0.9** kV
